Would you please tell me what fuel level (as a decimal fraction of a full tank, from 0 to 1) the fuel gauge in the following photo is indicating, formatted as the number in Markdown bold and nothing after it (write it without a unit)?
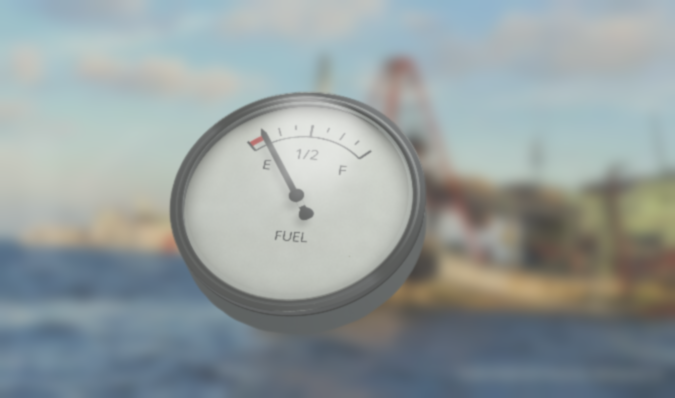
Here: **0.125**
